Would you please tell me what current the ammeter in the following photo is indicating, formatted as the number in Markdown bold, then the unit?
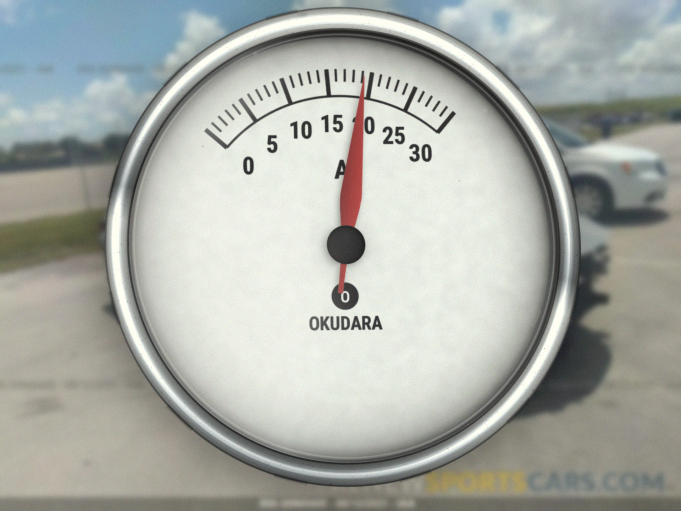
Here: **19** A
